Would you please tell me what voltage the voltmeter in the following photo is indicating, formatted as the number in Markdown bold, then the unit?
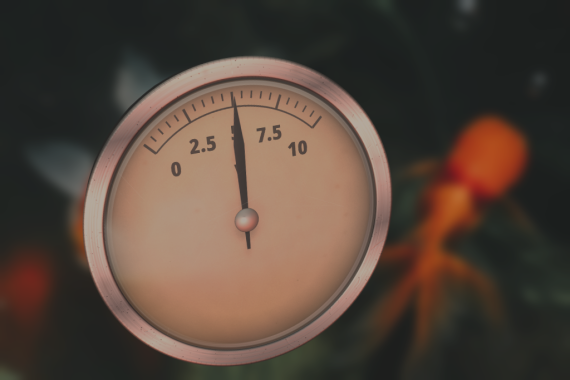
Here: **5** V
